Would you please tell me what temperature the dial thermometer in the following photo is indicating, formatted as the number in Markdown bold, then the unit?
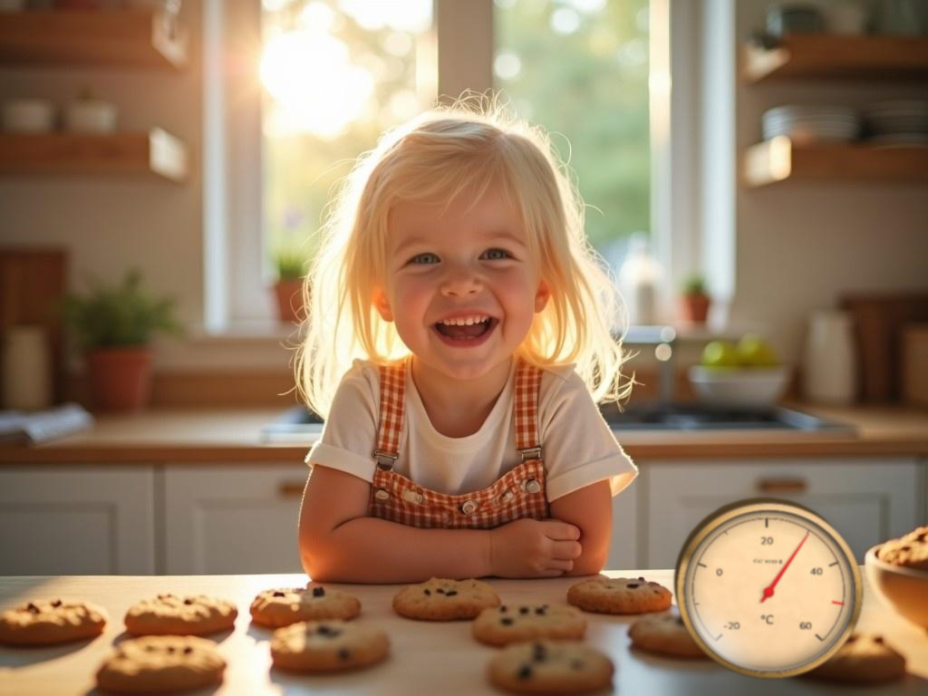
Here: **30** °C
